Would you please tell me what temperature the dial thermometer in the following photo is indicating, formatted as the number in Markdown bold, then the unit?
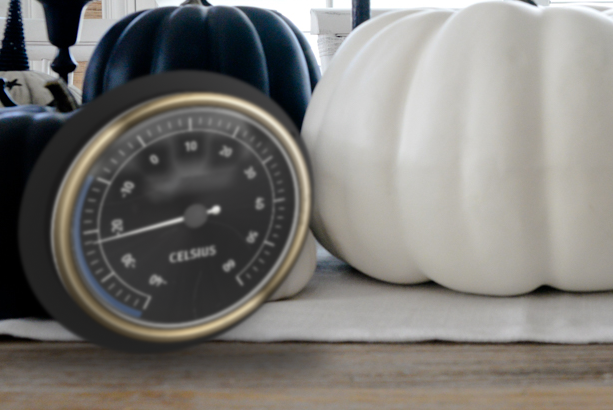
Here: **-22** °C
